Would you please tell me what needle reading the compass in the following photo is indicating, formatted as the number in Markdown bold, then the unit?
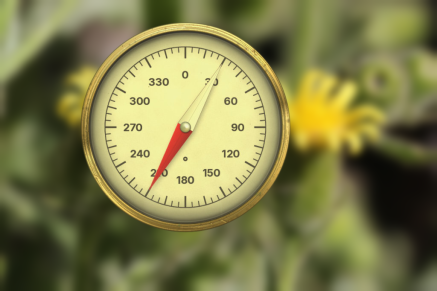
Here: **210** °
